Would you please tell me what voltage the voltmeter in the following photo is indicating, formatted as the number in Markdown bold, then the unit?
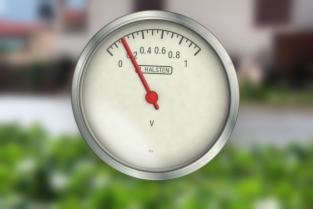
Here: **0.2** V
